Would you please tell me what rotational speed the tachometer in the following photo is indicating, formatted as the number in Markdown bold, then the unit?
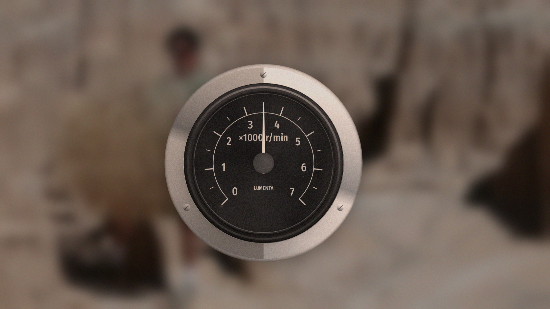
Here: **3500** rpm
